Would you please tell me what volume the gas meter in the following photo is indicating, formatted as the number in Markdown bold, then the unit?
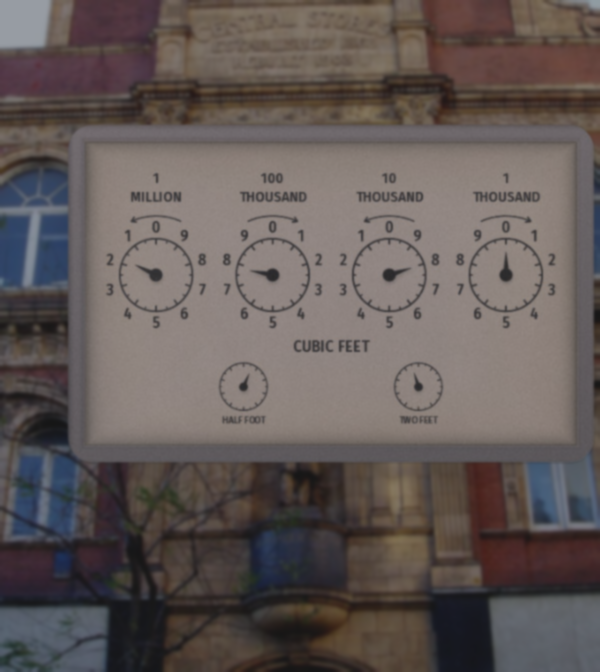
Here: **178000** ft³
